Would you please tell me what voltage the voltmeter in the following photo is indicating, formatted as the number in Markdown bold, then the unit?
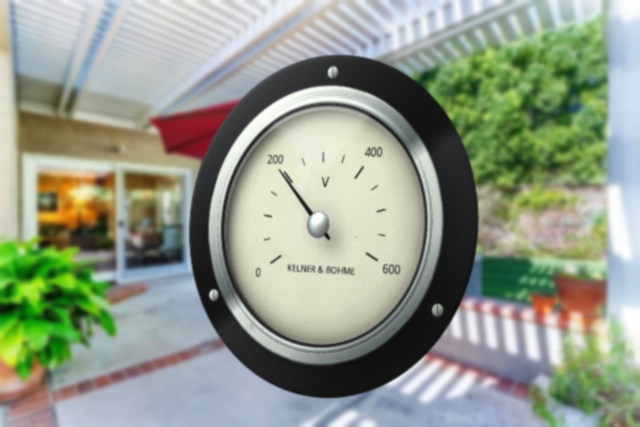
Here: **200** V
